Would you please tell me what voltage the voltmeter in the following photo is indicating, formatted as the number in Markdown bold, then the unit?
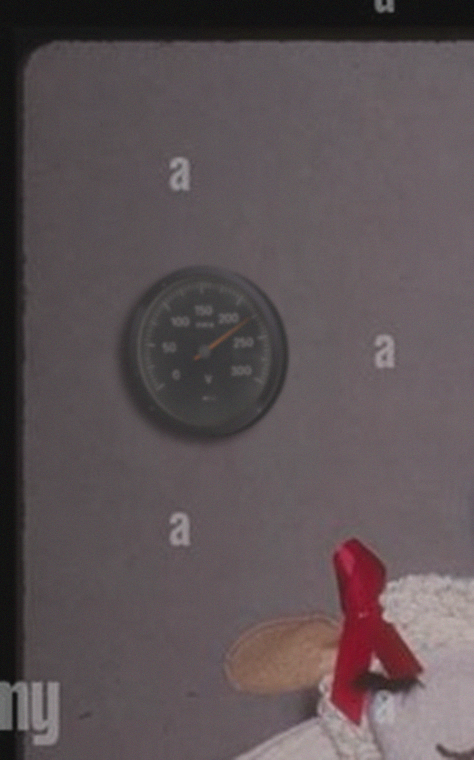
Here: **225** V
